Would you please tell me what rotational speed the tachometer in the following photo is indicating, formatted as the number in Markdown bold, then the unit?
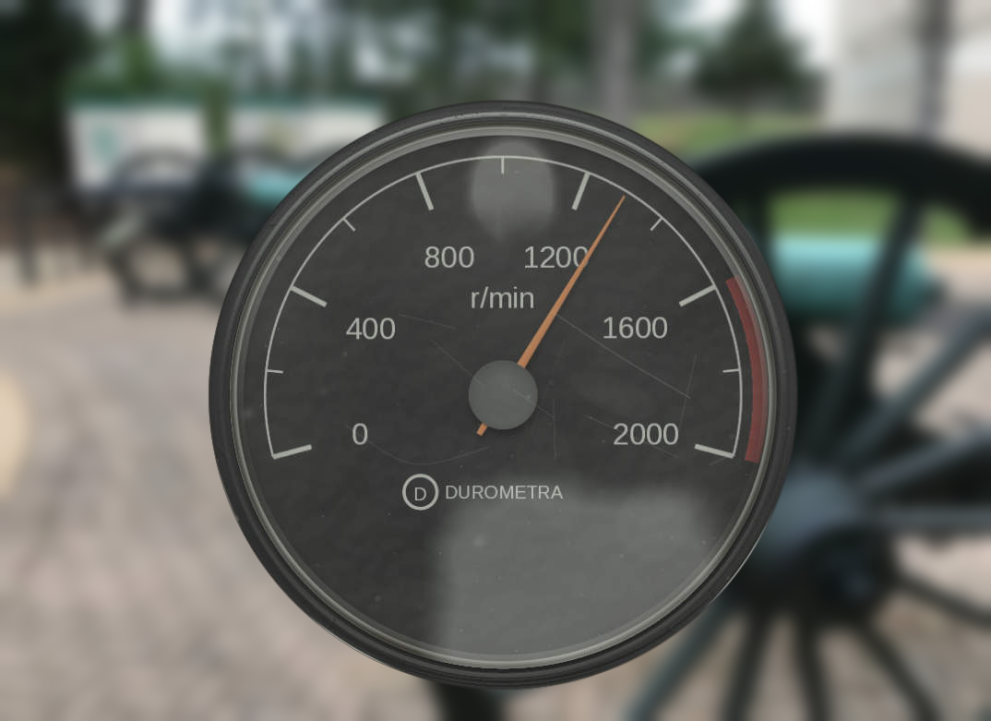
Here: **1300** rpm
